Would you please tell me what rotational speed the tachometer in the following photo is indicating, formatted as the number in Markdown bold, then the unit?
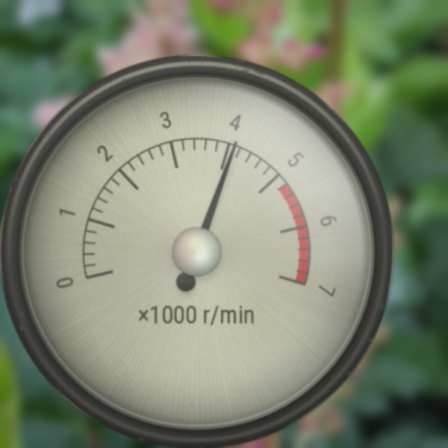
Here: **4100** rpm
